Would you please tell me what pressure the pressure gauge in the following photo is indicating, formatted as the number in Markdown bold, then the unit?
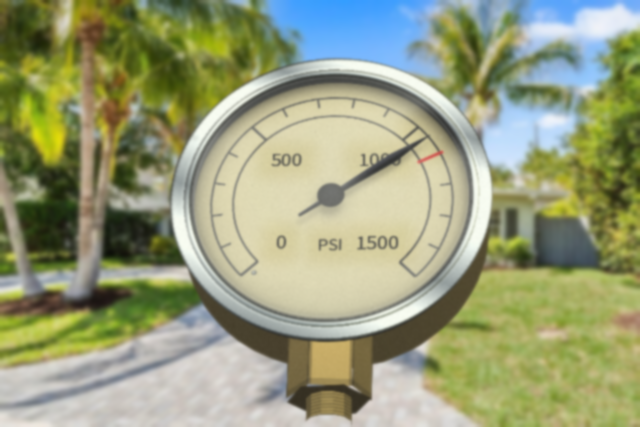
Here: **1050** psi
